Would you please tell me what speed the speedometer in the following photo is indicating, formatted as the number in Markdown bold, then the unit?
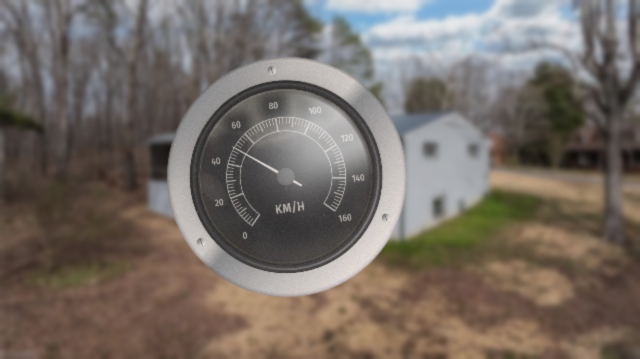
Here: **50** km/h
